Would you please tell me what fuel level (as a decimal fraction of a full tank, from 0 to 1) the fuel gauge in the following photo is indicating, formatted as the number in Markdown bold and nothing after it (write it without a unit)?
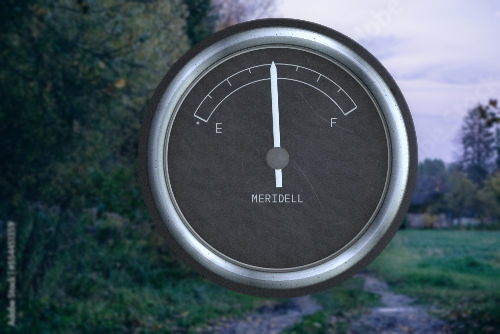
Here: **0.5**
